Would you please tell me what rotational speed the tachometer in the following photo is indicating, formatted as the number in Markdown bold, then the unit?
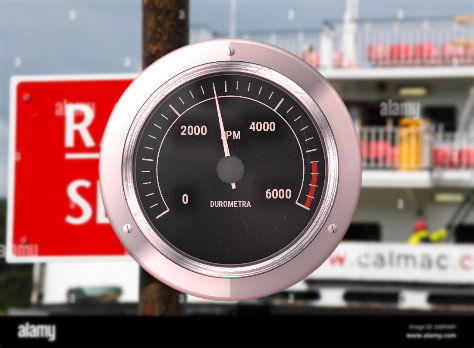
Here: **2800** rpm
